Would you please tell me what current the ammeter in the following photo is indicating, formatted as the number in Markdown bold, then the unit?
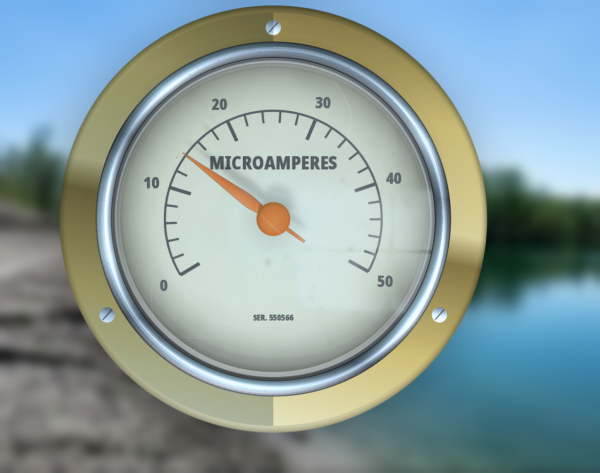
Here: **14** µA
